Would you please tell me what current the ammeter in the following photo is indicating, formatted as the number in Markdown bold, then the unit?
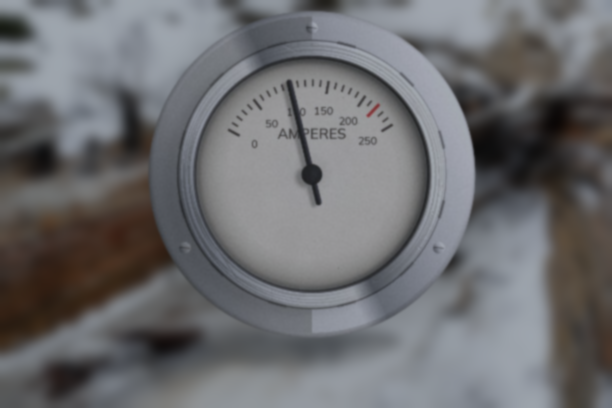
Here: **100** A
